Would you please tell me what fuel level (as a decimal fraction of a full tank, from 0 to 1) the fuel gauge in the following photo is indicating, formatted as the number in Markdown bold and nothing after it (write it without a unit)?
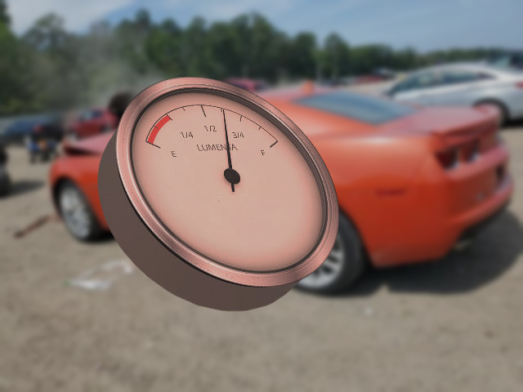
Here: **0.625**
